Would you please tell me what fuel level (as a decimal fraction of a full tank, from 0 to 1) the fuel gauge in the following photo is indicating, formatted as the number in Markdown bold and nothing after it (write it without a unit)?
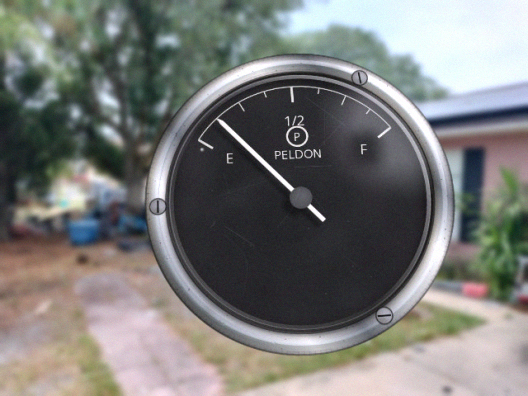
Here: **0.125**
